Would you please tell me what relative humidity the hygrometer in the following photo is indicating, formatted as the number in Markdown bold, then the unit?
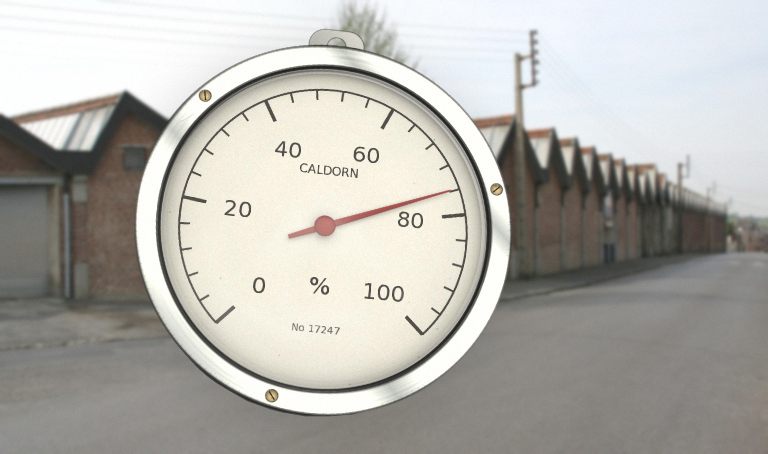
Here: **76** %
